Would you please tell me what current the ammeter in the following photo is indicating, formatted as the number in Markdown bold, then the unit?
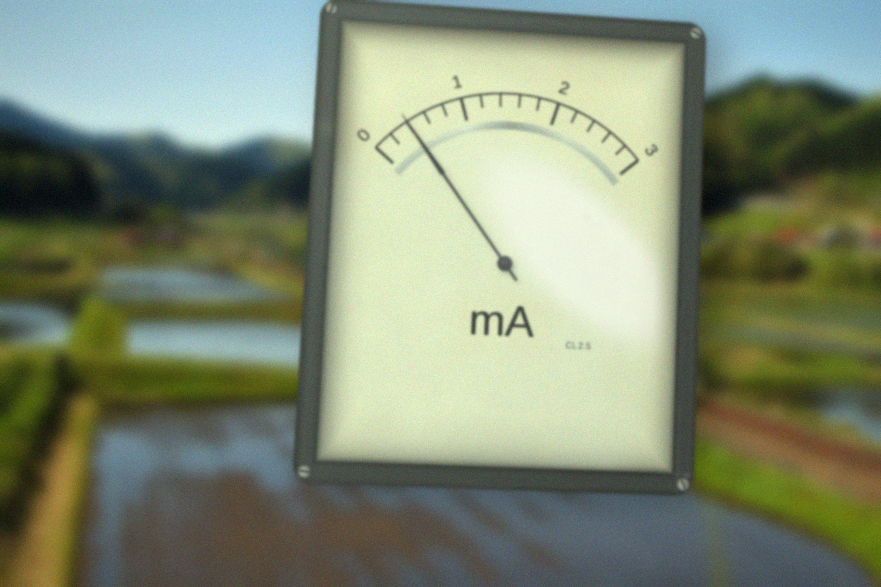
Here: **0.4** mA
